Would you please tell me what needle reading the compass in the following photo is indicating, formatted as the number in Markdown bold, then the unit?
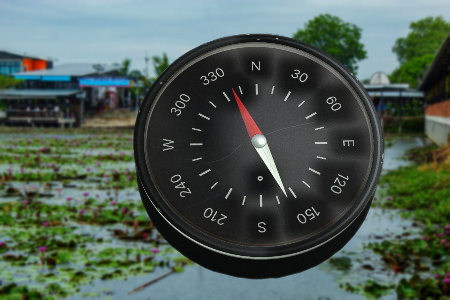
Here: **337.5** °
